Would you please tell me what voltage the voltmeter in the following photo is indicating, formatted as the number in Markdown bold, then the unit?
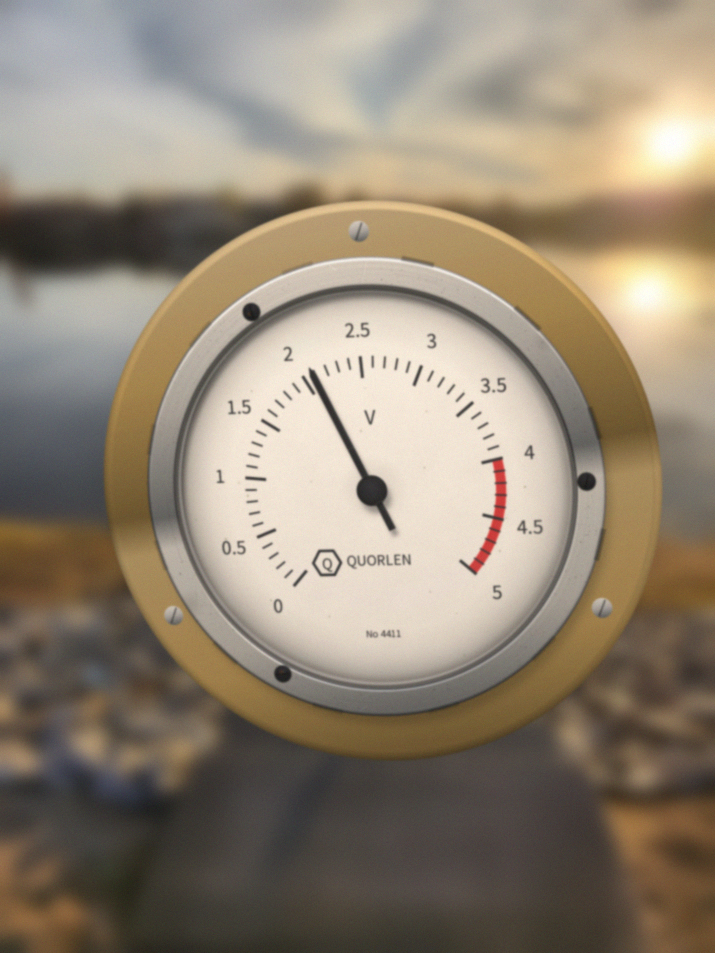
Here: **2.1** V
